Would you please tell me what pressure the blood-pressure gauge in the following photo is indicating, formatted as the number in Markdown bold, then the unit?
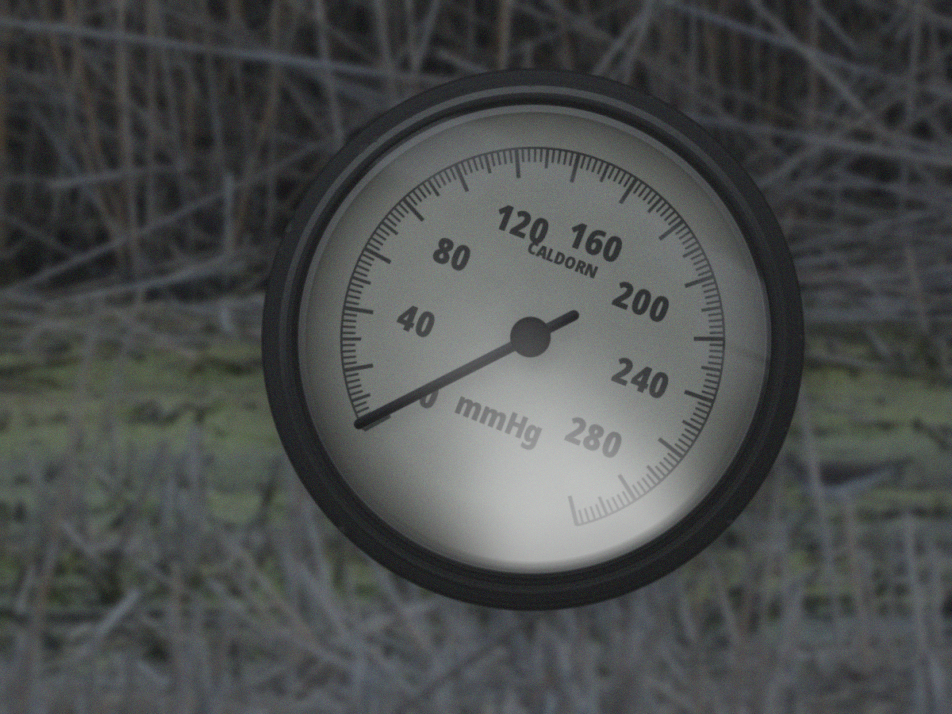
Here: **2** mmHg
